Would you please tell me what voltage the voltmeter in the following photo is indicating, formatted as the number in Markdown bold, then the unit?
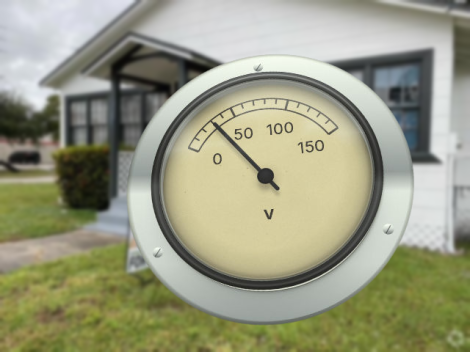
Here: **30** V
